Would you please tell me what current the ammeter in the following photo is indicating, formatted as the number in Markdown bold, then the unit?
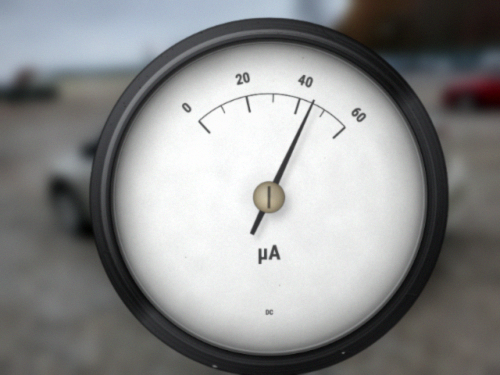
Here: **45** µA
